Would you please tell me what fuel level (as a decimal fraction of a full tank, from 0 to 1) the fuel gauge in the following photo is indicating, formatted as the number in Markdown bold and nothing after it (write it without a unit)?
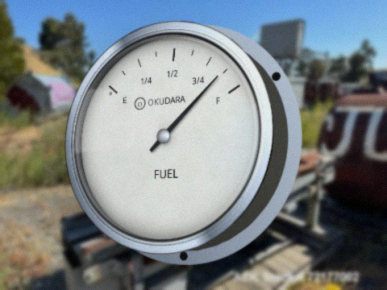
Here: **0.875**
